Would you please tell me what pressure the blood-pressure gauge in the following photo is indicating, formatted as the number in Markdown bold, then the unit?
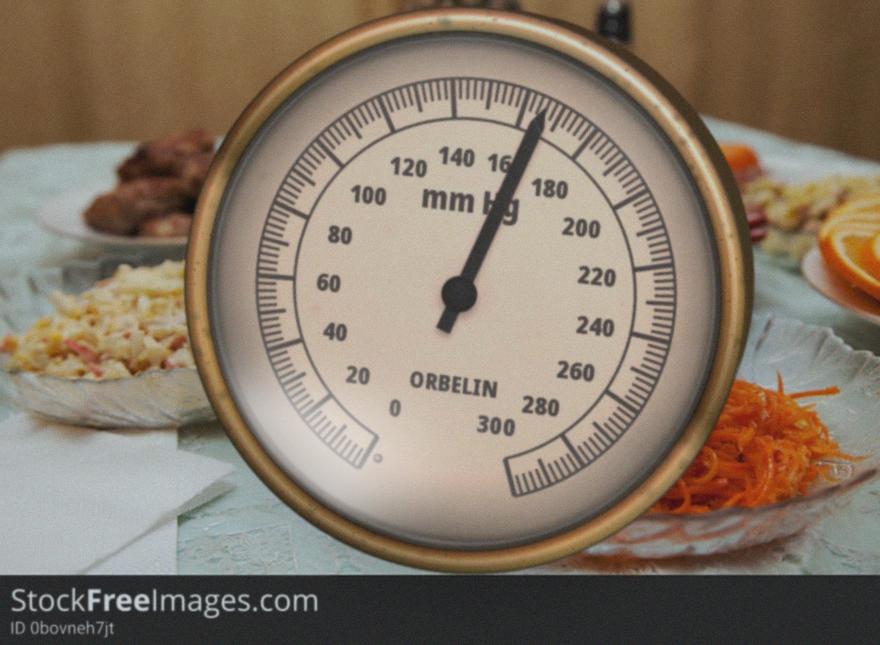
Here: **166** mmHg
